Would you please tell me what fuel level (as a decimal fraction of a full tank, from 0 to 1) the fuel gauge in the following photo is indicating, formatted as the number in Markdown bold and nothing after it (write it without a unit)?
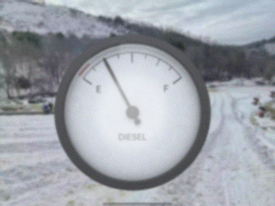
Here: **0.25**
